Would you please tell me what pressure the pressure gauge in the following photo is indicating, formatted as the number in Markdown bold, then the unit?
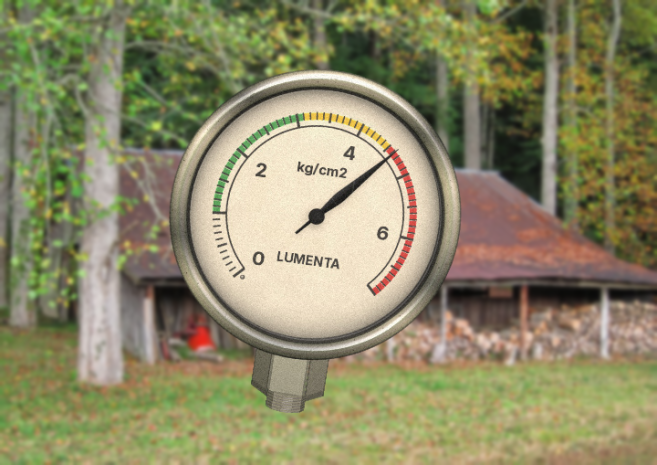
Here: **4.6** kg/cm²
